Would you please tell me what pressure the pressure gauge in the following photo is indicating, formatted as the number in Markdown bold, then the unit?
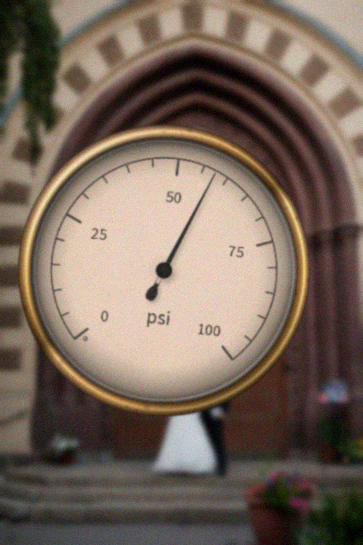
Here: **57.5** psi
